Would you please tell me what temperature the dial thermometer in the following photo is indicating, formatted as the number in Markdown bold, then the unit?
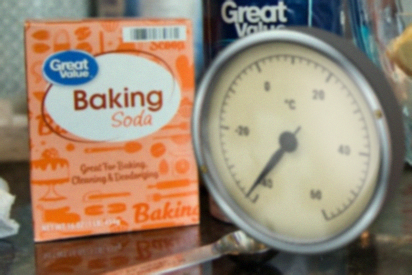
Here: **-38** °C
